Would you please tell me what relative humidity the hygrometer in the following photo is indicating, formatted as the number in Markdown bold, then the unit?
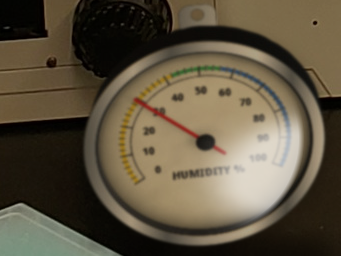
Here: **30** %
